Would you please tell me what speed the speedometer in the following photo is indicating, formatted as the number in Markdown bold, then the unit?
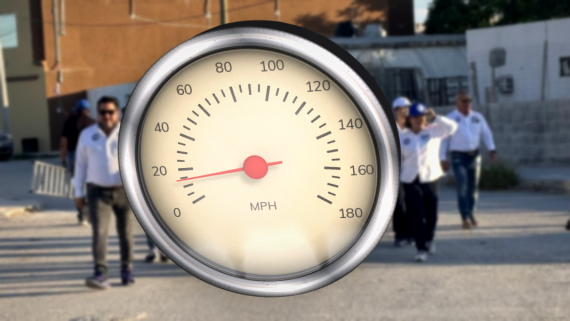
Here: **15** mph
